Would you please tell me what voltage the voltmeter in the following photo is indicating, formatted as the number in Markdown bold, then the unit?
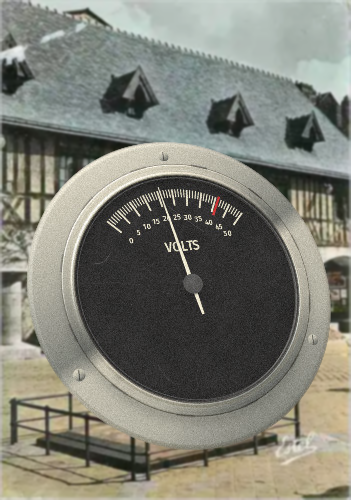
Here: **20** V
